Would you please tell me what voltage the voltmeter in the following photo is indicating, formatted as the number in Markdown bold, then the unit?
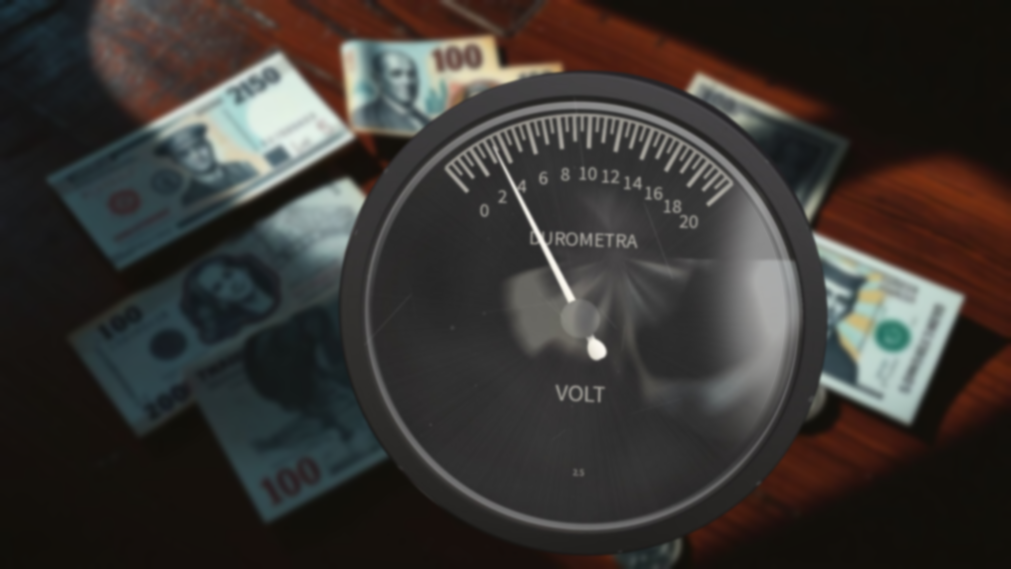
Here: **3.5** V
